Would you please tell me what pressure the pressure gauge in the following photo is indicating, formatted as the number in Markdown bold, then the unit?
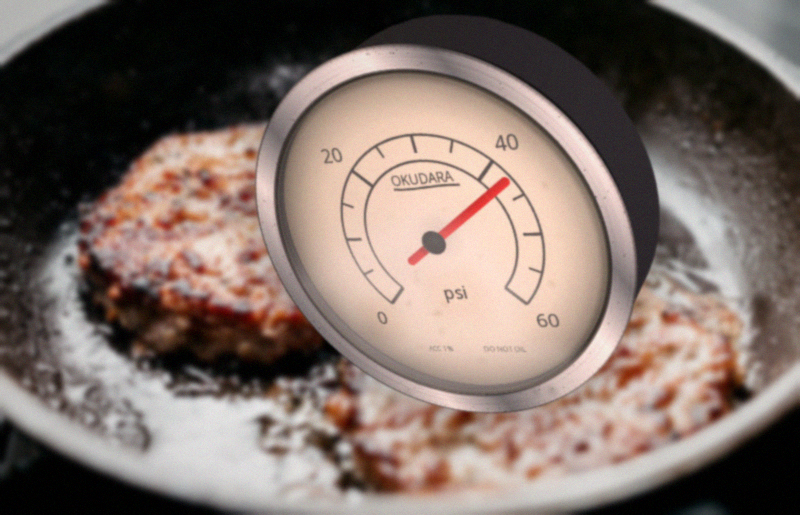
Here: **42.5** psi
